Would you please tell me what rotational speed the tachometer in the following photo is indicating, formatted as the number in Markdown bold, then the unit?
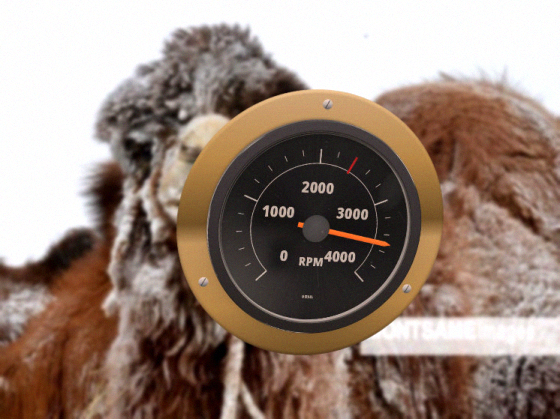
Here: **3500** rpm
